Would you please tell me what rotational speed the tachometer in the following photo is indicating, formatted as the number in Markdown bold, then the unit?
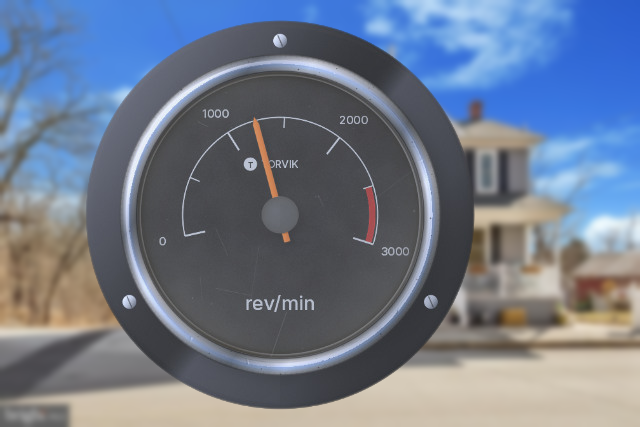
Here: **1250** rpm
